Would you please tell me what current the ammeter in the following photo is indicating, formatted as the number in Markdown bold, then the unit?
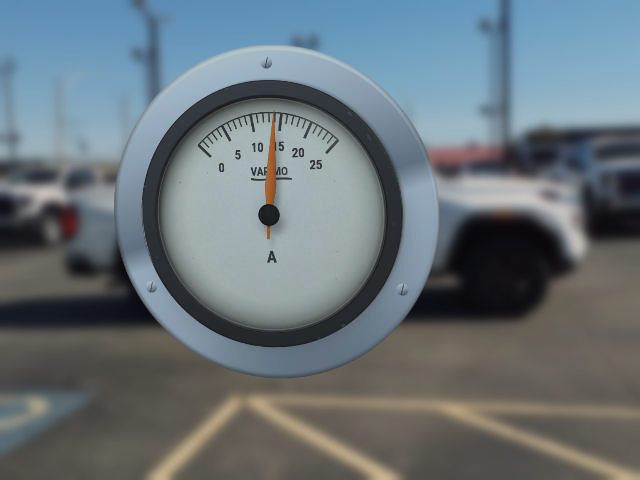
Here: **14** A
